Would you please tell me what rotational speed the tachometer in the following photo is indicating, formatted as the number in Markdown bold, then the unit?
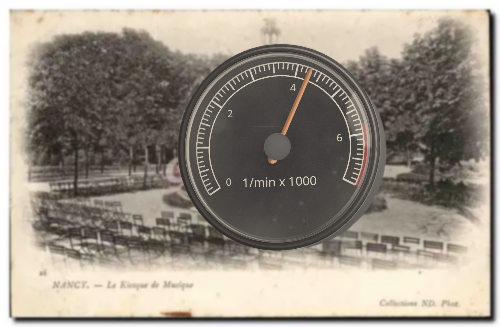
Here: **4300** rpm
